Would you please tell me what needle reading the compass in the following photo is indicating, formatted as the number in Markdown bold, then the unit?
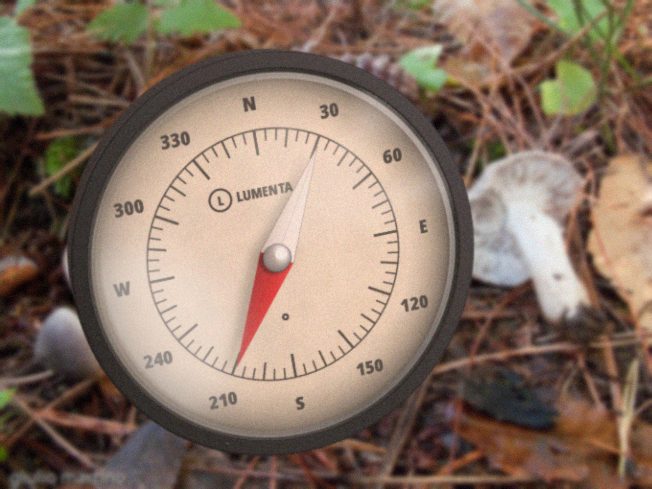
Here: **210** °
